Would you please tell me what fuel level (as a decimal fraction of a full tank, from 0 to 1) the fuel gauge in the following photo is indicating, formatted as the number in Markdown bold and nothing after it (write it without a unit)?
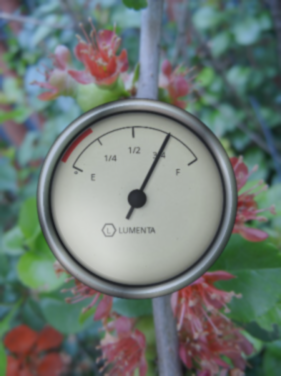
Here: **0.75**
